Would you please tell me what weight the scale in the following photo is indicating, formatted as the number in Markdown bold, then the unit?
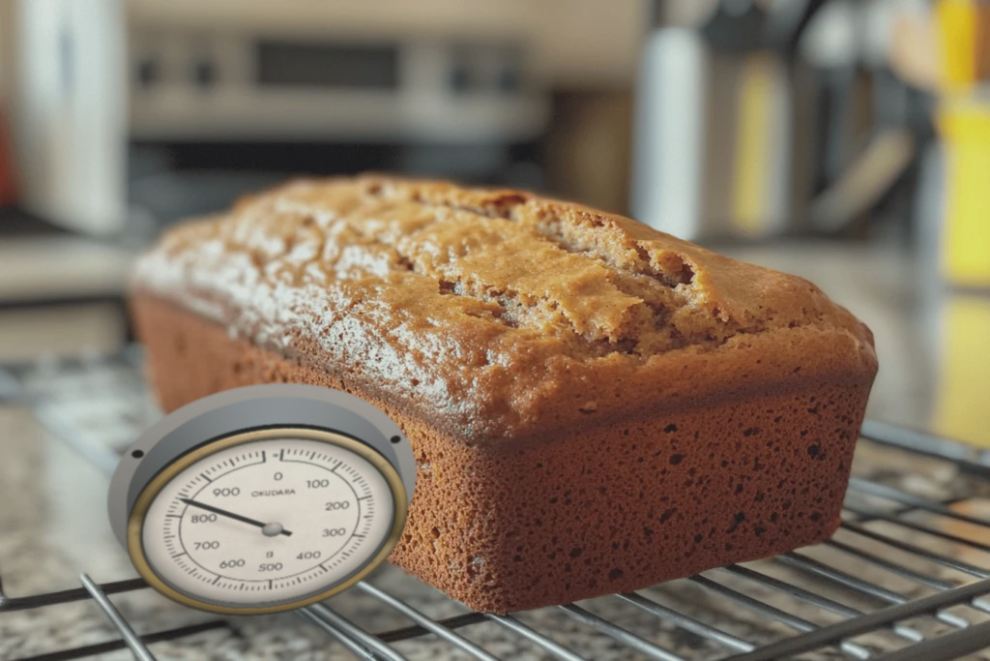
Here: **850** g
